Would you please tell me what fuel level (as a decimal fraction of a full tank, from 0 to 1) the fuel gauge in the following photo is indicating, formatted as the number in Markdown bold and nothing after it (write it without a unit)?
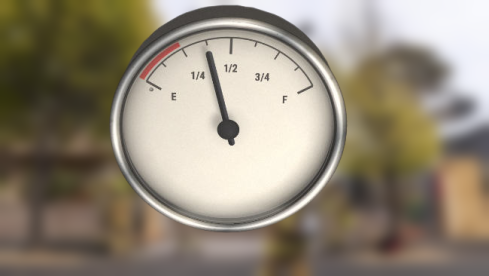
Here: **0.375**
